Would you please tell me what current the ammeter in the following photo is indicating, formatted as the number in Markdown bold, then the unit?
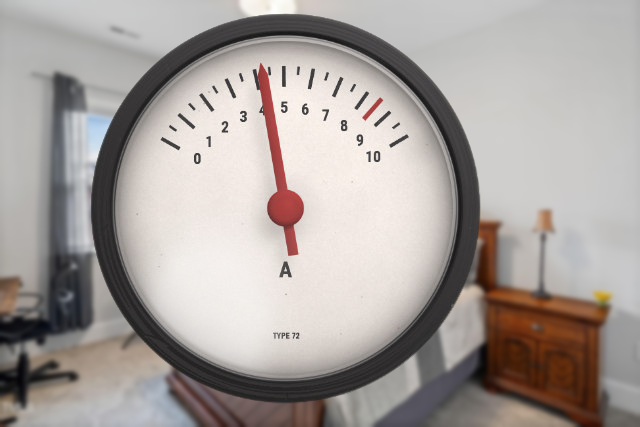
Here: **4.25** A
